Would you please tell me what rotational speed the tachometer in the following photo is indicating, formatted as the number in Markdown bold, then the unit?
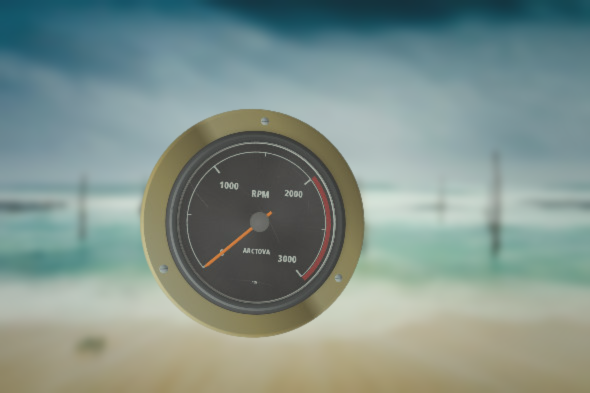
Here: **0** rpm
